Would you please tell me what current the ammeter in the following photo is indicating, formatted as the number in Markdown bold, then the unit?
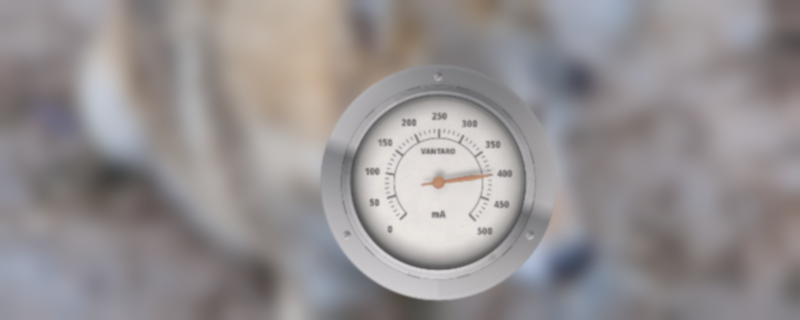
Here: **400** mA
